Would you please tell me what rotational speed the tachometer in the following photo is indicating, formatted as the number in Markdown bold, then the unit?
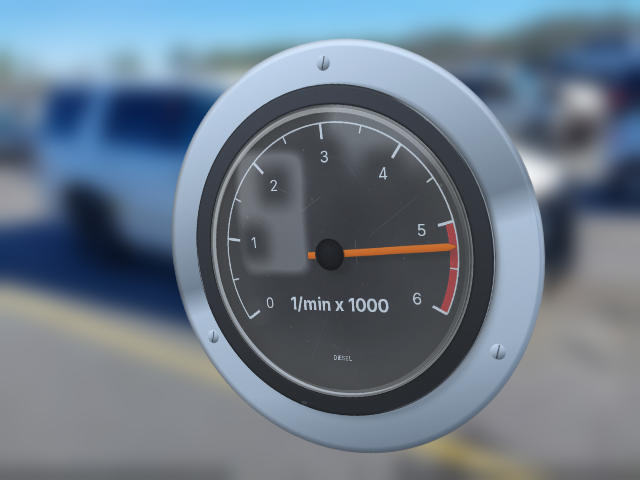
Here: **5250** rpm
